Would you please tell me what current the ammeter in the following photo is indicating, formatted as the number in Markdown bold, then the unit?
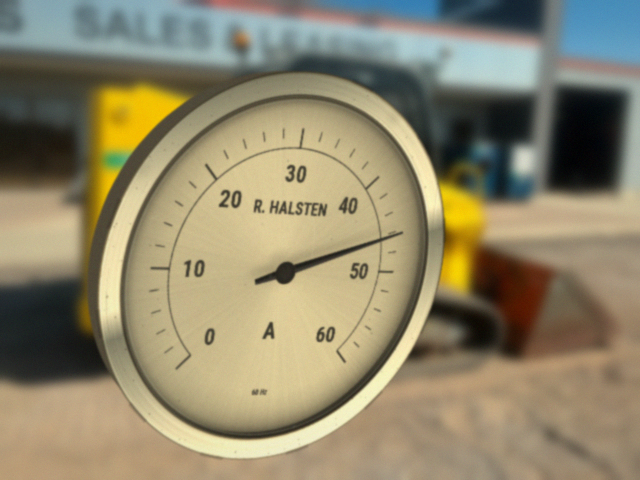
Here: **46** A
